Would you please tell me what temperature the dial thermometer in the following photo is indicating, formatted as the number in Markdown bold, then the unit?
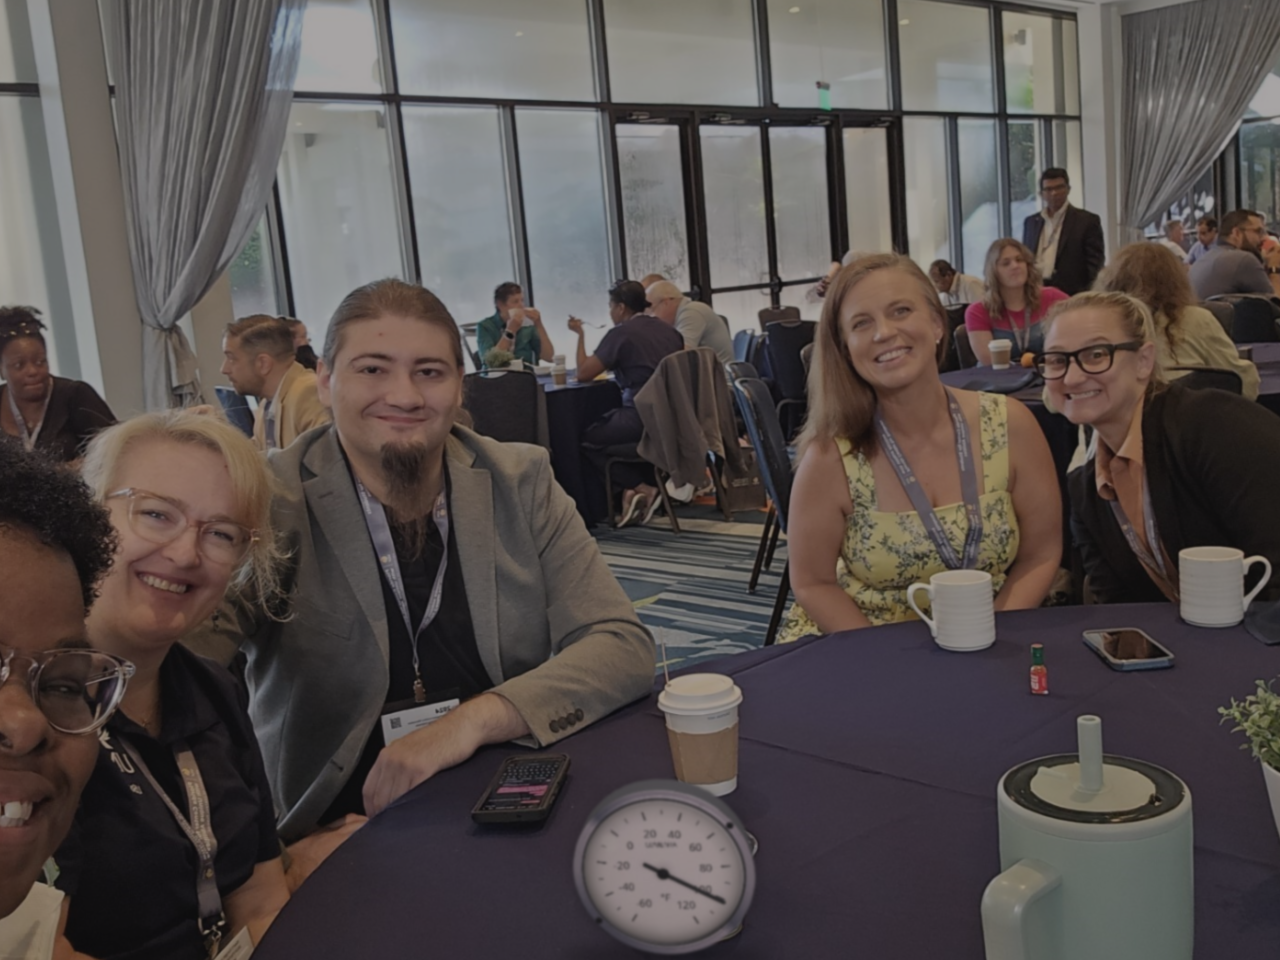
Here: **100** °F
